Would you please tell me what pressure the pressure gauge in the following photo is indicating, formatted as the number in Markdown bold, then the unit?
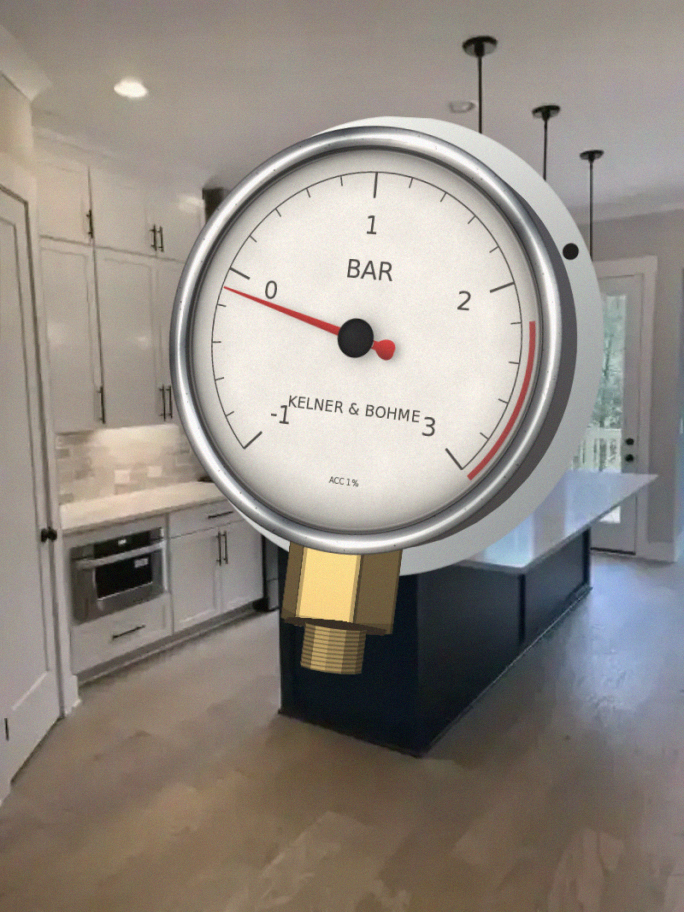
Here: **-0.1** bar
